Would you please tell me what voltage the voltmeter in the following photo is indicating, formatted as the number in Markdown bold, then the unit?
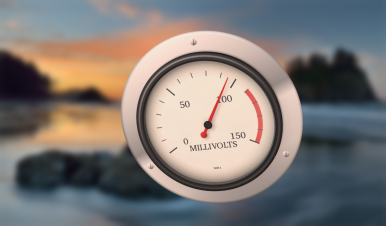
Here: **95** mV
